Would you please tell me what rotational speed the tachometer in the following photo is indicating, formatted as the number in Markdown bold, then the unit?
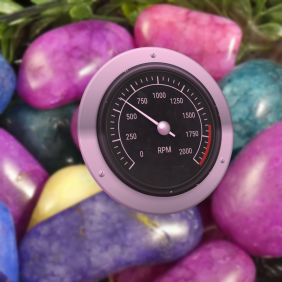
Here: **600** rpm
